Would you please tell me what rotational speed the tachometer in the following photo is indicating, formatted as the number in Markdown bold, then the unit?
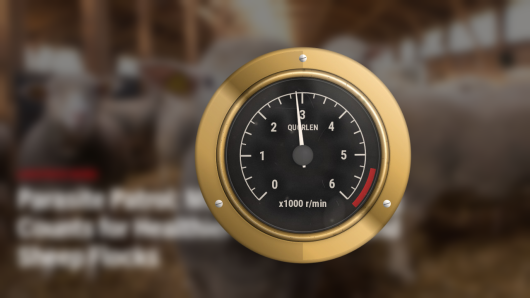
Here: **2875** rpm
